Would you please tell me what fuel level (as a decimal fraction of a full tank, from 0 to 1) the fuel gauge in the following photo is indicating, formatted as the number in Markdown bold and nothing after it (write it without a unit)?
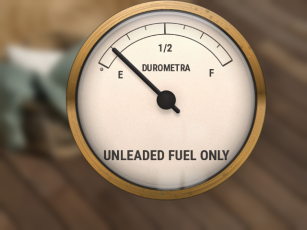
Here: **0.125**
